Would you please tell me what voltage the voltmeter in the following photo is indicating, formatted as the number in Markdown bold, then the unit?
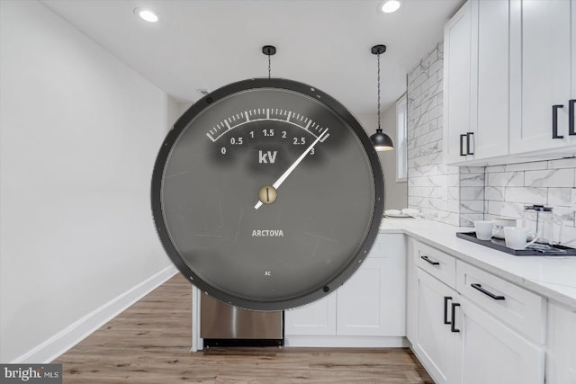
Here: **2.9** kV
